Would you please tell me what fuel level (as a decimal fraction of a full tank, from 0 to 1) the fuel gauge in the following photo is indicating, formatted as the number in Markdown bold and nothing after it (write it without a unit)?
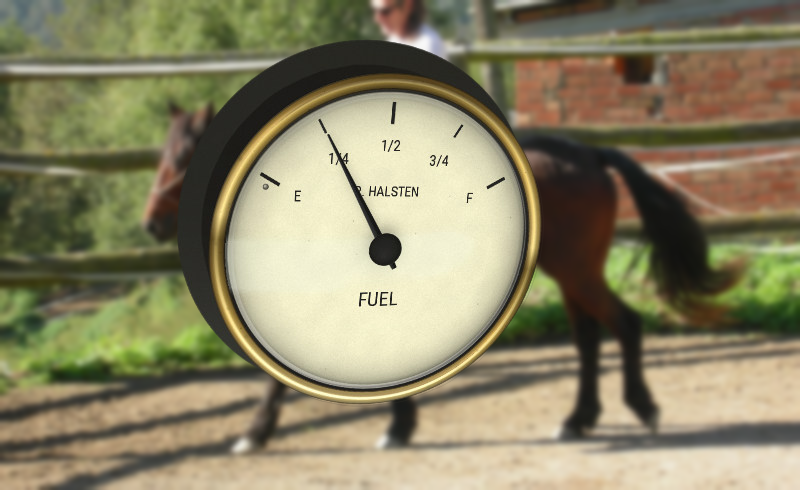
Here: **0.25**
